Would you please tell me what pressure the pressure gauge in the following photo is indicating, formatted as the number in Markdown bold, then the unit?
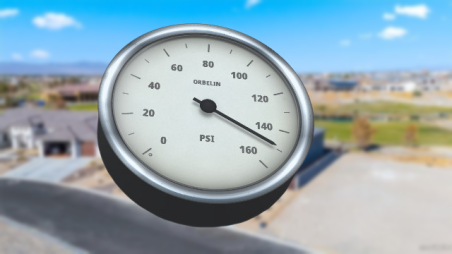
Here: **150** psi
